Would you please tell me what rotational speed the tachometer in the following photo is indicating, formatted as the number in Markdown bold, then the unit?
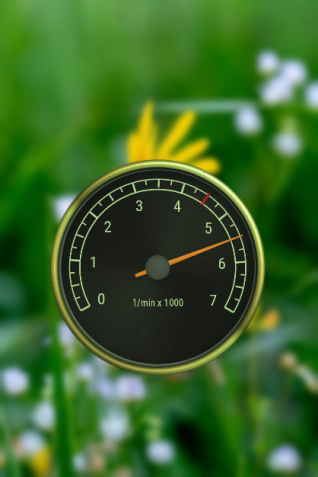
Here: **5500** rpm
